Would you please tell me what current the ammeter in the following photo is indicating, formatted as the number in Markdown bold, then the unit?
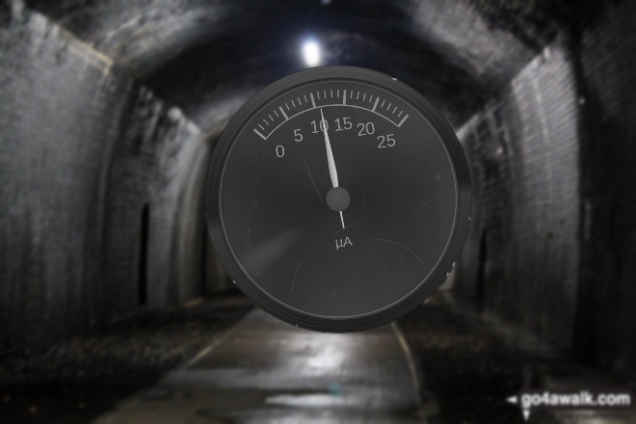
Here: **11** µA
